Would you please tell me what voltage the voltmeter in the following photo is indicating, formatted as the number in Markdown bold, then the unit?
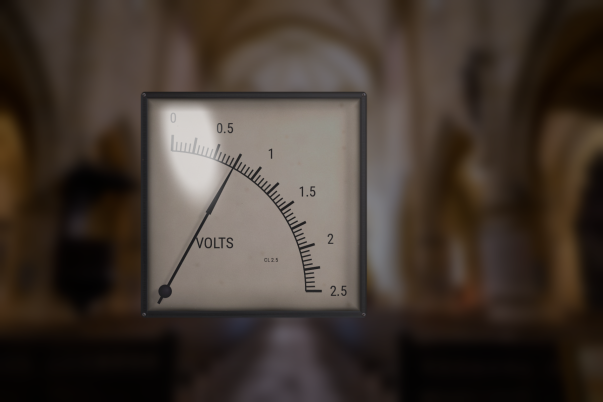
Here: **0.75** V
